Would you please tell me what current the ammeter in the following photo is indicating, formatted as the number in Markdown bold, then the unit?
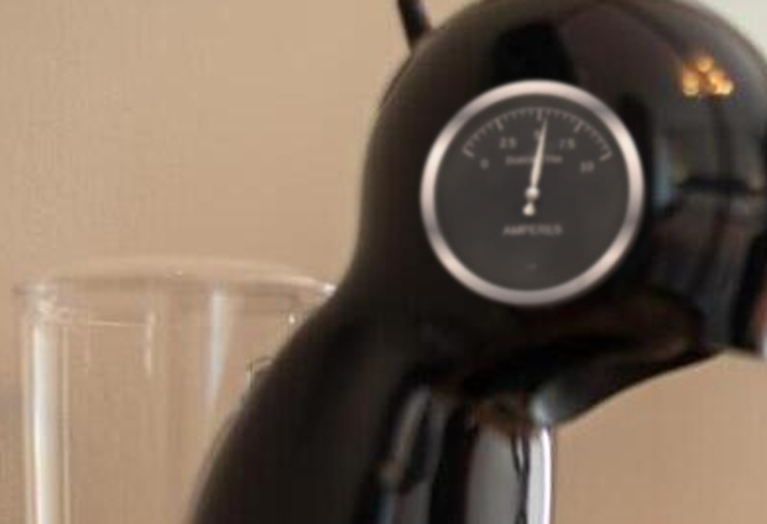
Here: **5.5** A
